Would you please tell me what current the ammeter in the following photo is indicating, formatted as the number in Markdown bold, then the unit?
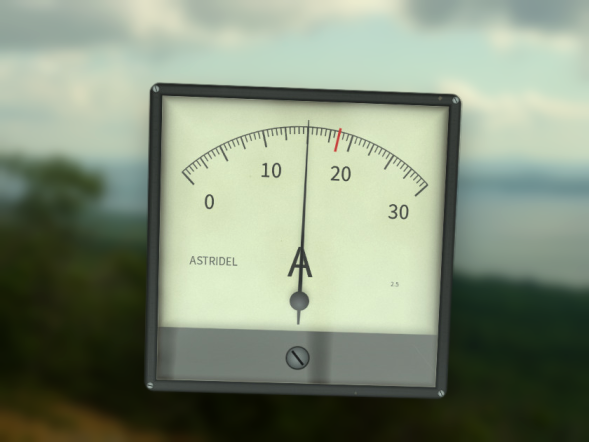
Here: **15** A
